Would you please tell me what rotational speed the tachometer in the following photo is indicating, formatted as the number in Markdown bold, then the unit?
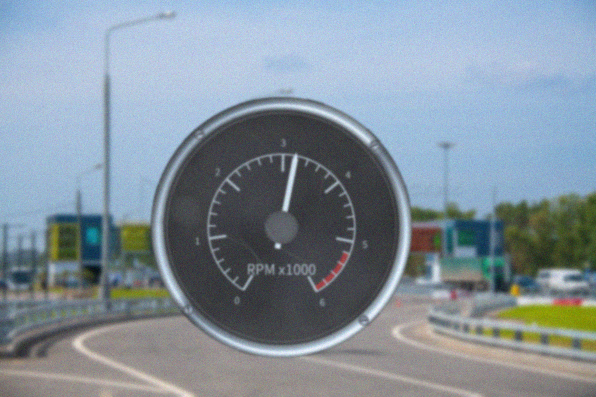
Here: **3200** rpm
